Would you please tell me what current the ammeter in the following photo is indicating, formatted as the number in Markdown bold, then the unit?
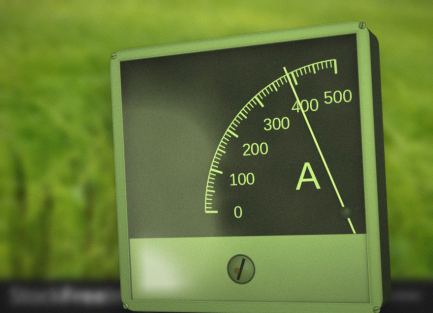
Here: **390** A
